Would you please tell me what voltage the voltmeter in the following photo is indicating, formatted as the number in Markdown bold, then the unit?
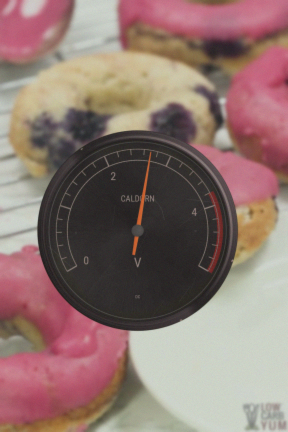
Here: **2.7** V
